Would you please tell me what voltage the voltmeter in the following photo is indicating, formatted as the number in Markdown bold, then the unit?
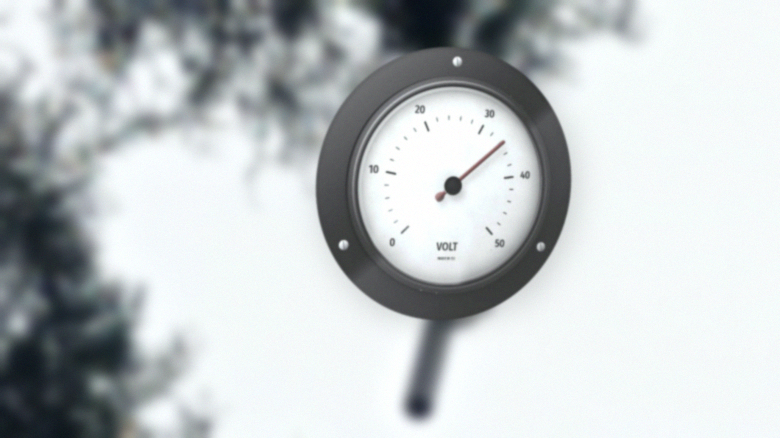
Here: **34** V
